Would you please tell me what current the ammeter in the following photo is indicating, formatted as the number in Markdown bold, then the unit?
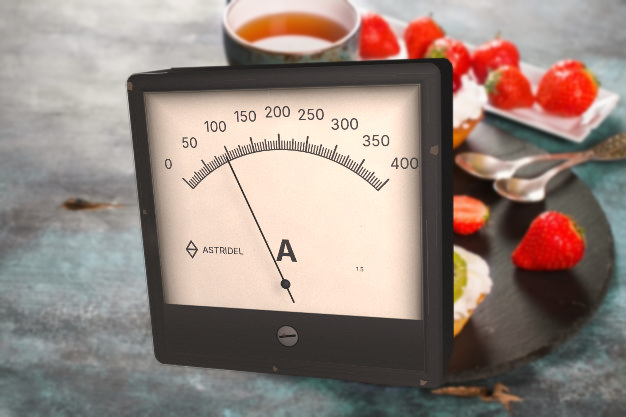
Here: **100** A
